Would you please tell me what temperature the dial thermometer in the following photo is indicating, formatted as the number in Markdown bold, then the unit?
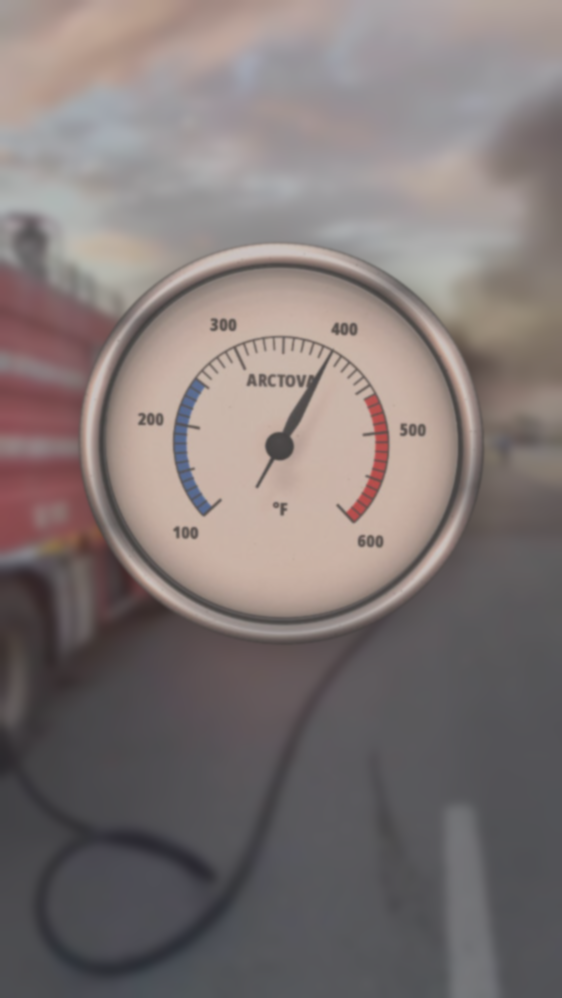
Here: **400** °F
